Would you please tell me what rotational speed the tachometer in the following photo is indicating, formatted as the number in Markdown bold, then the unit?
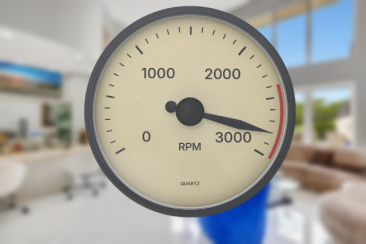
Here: **2800** rpm
